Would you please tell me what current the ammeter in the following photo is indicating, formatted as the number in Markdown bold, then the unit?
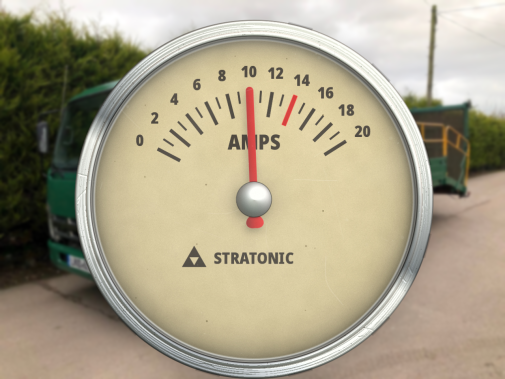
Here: **10** A
